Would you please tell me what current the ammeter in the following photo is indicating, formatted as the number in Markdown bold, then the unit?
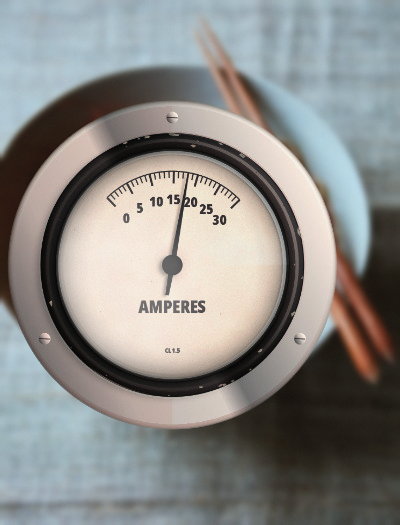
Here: **18** A
